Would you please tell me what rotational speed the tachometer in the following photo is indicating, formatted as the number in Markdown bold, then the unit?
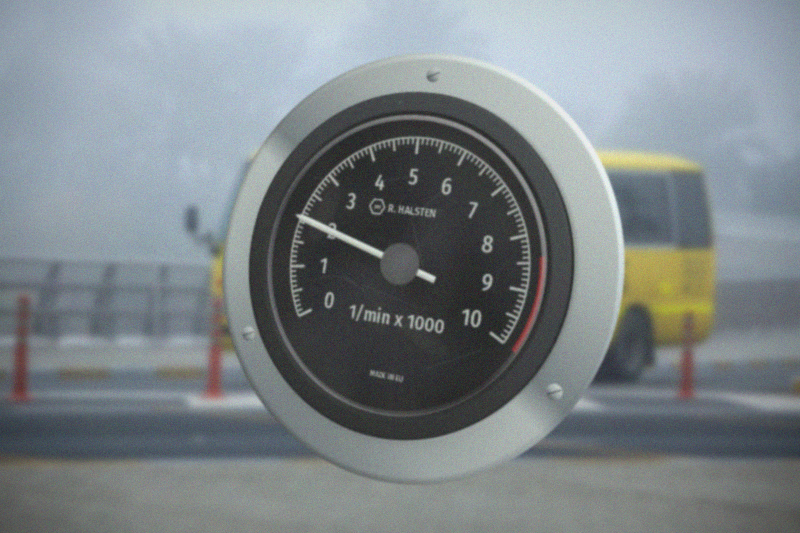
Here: **2000** rpm
